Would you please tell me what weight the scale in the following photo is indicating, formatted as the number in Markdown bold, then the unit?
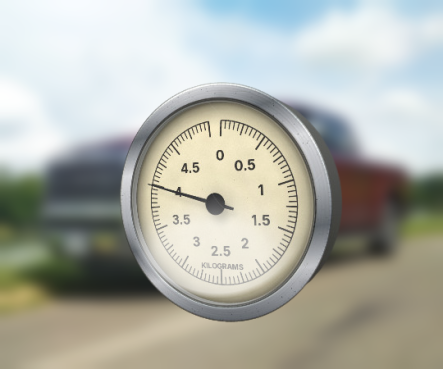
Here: **4** kg
